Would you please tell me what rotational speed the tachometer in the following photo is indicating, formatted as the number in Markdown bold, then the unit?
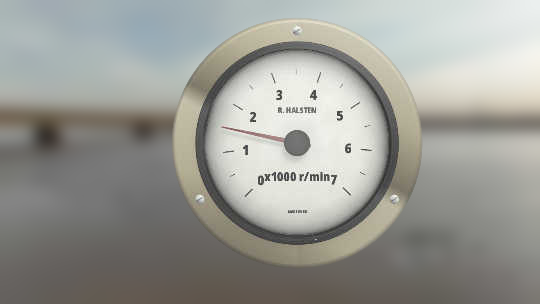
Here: **1500** rpm
